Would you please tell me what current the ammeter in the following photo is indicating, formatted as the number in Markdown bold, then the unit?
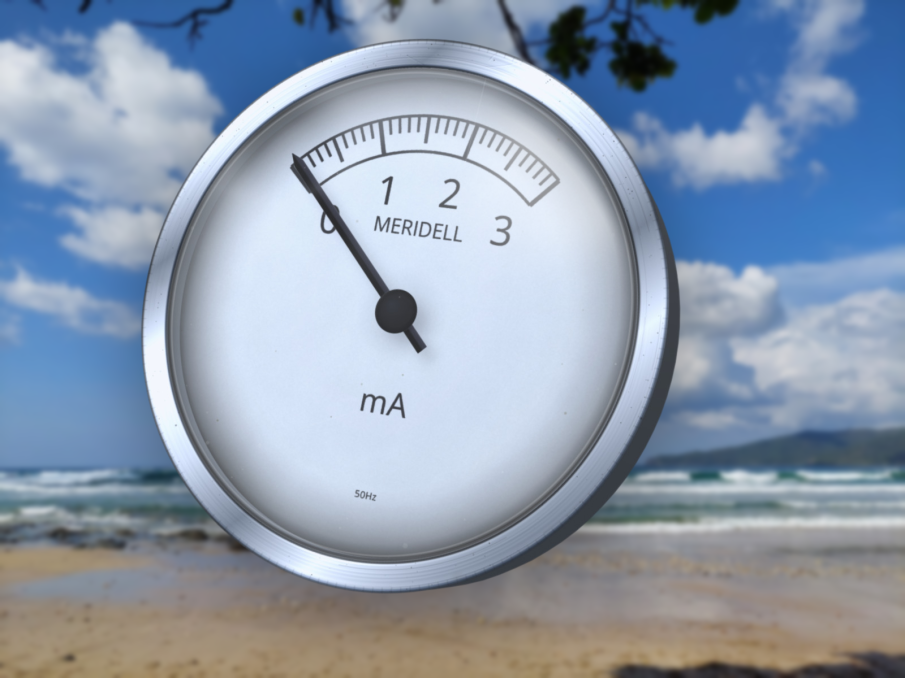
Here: **0.1** mA
